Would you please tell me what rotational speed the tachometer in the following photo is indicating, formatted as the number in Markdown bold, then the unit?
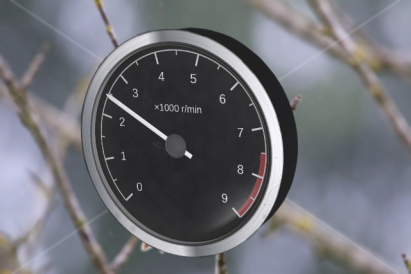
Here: **2500** rpm
